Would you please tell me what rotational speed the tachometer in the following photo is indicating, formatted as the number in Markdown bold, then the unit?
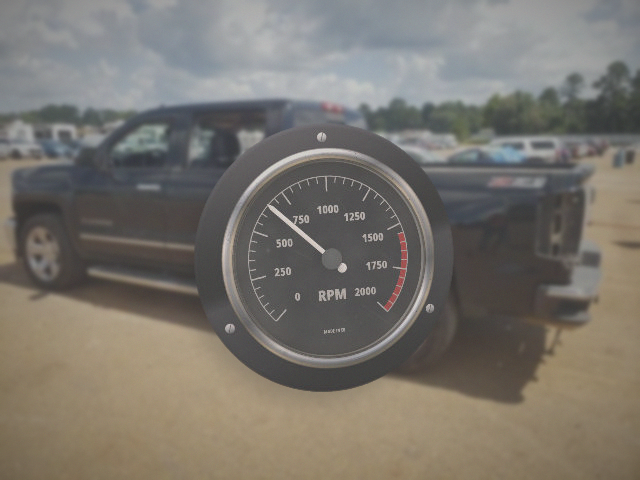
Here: **650** rpm
